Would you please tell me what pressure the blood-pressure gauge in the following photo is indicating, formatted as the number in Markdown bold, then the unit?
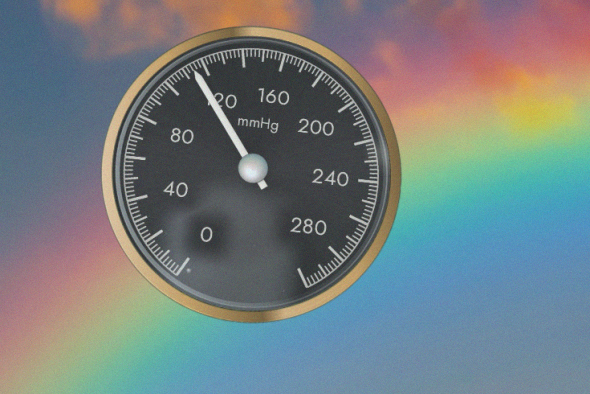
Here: **114** mmHg
